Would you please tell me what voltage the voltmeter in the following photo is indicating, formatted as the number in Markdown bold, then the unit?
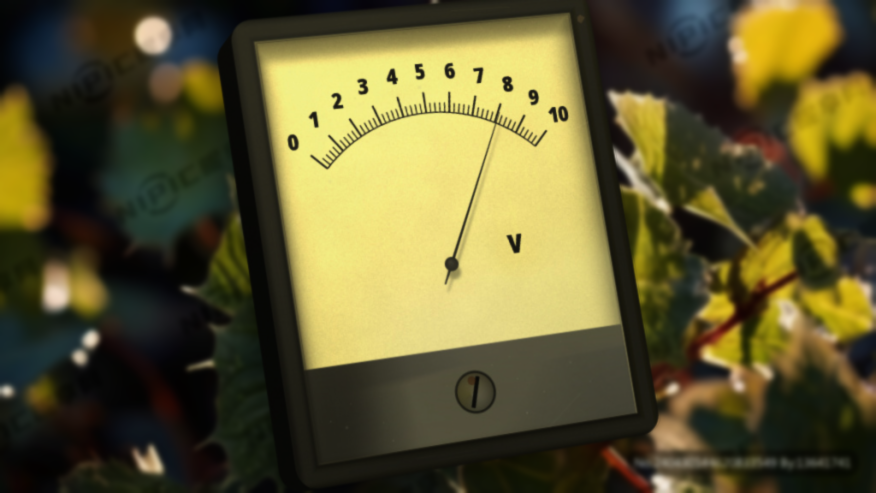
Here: **8** V
